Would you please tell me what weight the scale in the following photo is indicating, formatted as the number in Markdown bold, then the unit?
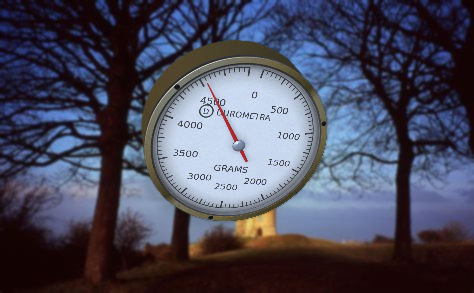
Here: **4550** g
